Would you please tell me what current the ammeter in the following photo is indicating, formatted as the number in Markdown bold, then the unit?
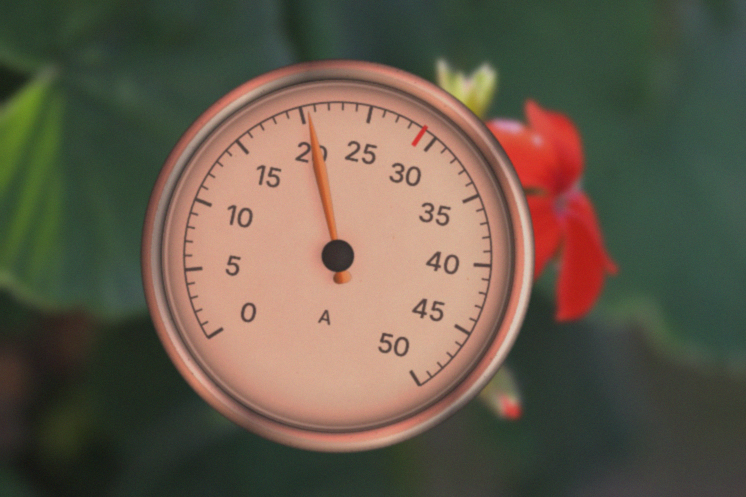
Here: **20.5** A
